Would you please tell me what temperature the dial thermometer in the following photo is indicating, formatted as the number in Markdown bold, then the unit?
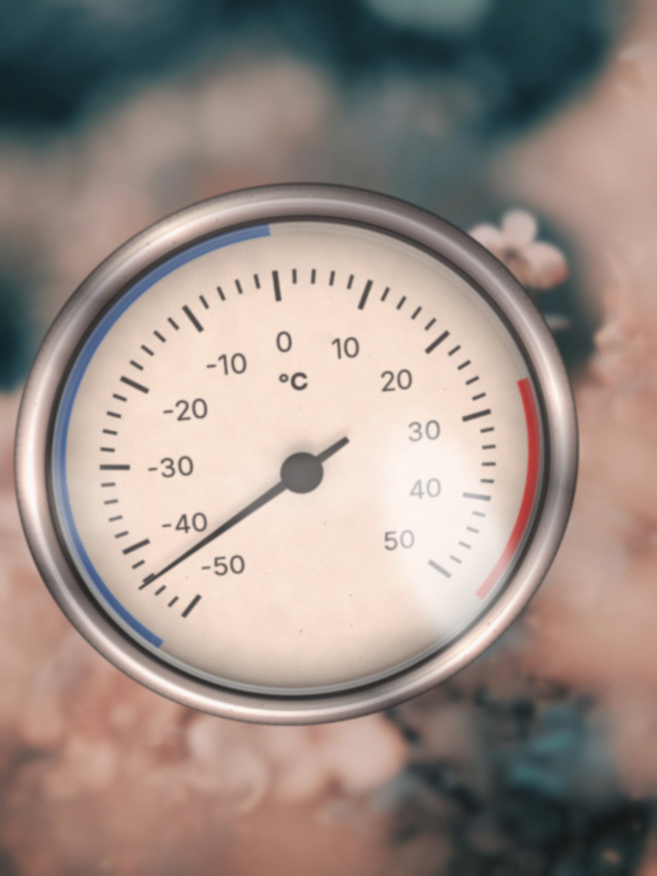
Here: **-44** °C
